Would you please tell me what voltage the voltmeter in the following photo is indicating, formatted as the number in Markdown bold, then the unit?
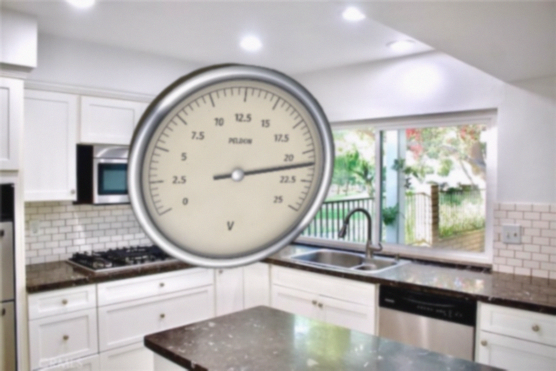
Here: **21** V
